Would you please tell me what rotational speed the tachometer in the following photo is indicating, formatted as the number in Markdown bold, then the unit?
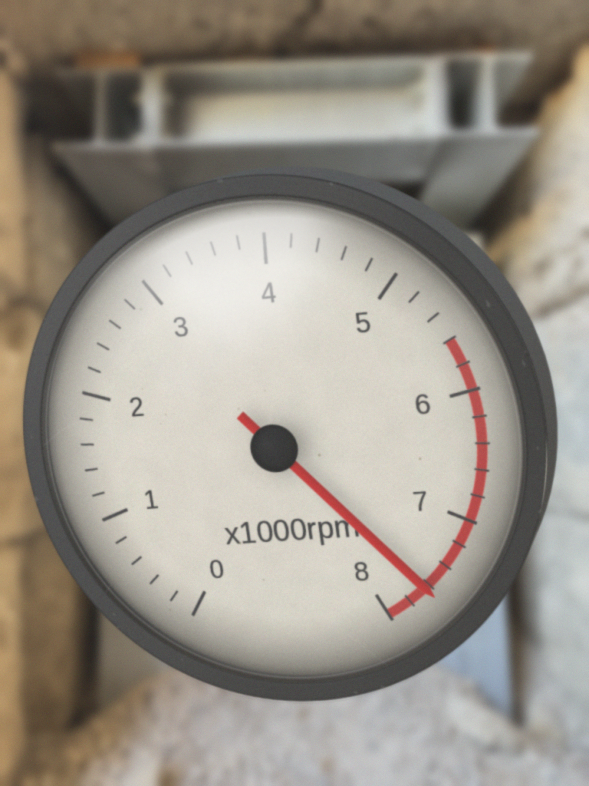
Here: **7600** rpm
